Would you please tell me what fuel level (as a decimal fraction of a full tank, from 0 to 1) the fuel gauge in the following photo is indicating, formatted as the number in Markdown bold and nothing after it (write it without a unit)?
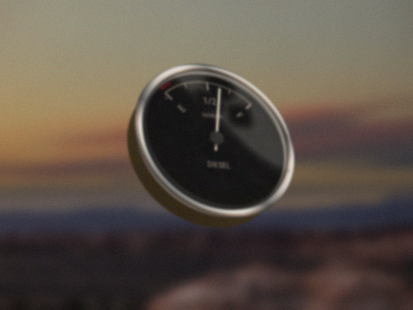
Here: **0.625**
